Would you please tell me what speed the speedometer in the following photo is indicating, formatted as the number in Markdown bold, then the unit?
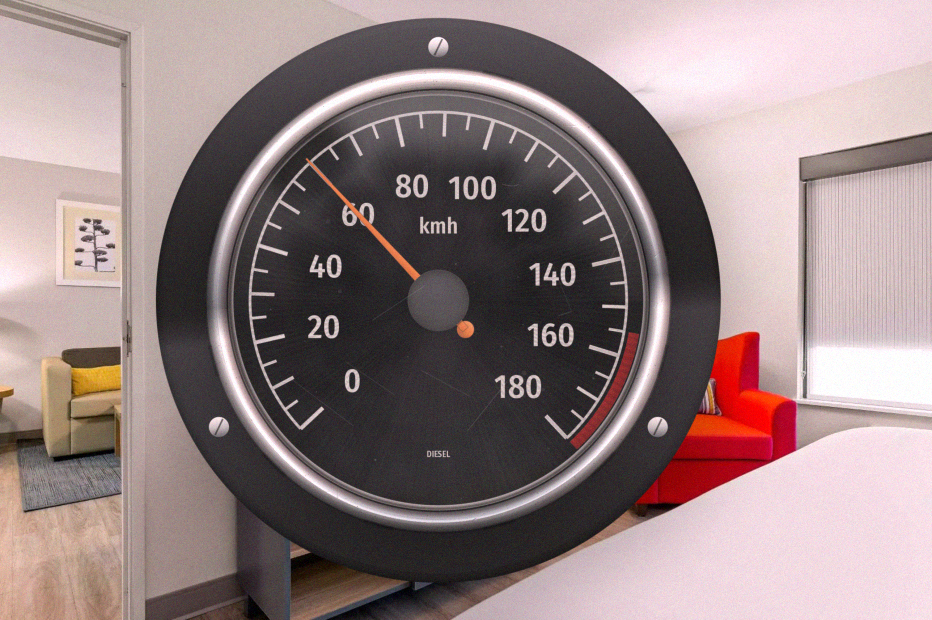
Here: **60** km/h
